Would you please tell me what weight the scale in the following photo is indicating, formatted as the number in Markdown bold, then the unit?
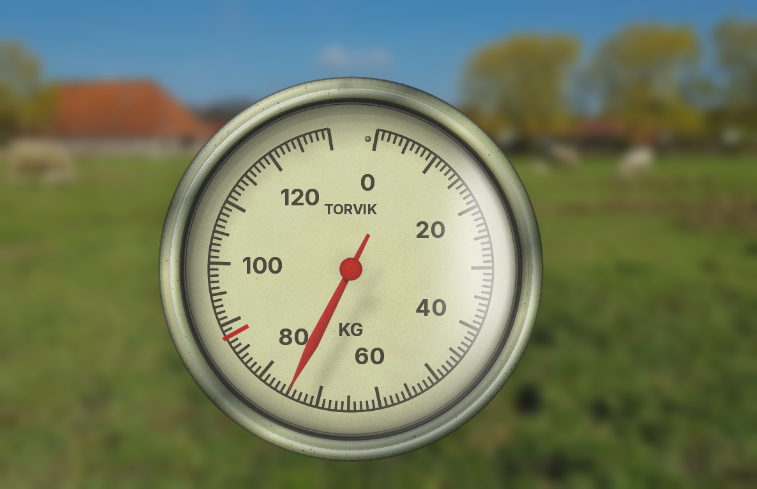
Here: **75** kg
